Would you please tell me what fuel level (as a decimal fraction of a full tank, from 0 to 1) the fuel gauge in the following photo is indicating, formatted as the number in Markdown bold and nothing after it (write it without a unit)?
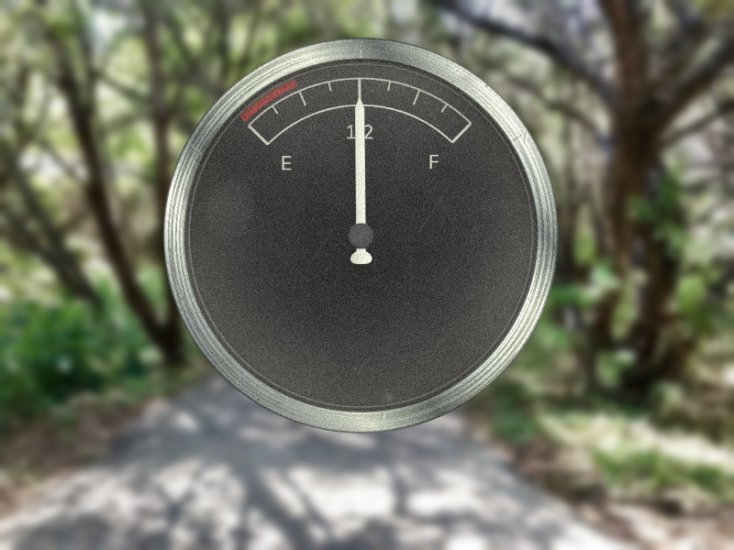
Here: **0.5**
